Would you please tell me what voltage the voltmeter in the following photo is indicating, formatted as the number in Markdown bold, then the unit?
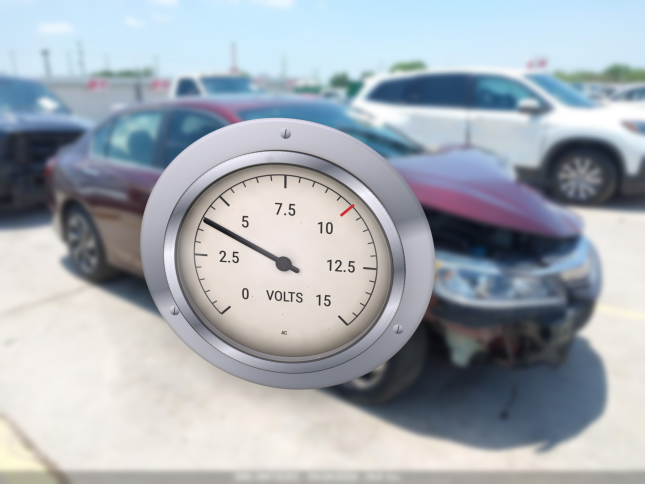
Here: **4** V
